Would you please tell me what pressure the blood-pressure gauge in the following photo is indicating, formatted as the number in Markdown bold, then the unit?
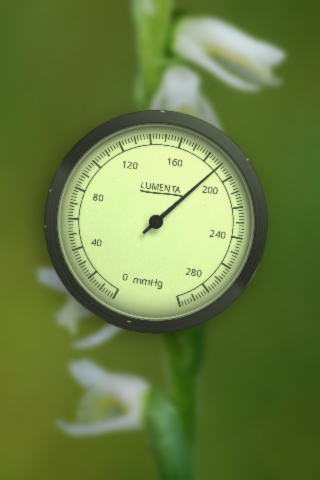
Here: **190** mmHg
